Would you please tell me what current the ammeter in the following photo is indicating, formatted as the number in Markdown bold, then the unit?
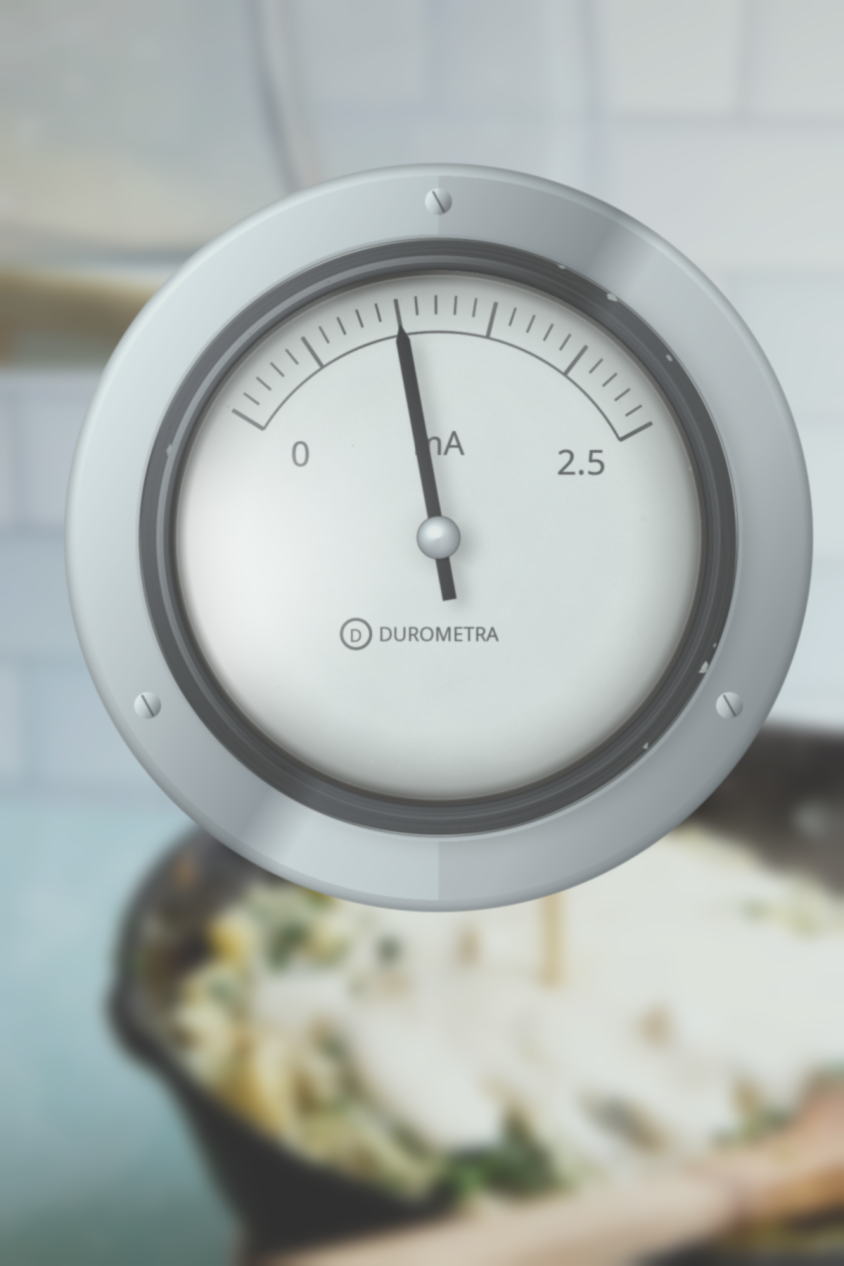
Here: **1** mA
